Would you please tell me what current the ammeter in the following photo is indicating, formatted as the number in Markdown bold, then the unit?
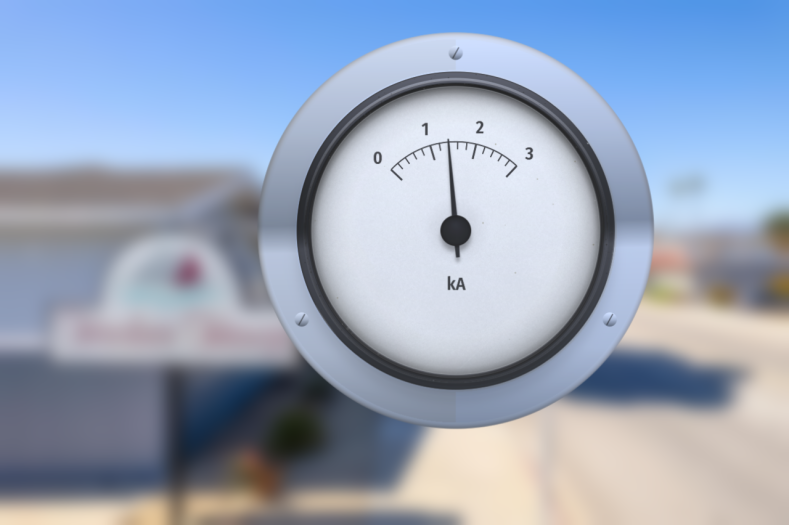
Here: **1.4** kA
